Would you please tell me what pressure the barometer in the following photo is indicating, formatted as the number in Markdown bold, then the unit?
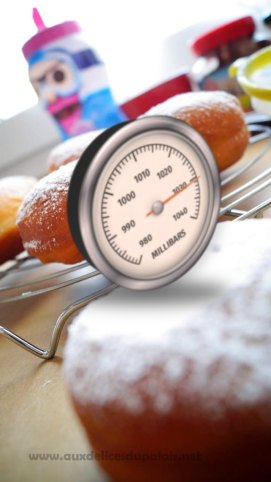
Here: **1030** mbar
